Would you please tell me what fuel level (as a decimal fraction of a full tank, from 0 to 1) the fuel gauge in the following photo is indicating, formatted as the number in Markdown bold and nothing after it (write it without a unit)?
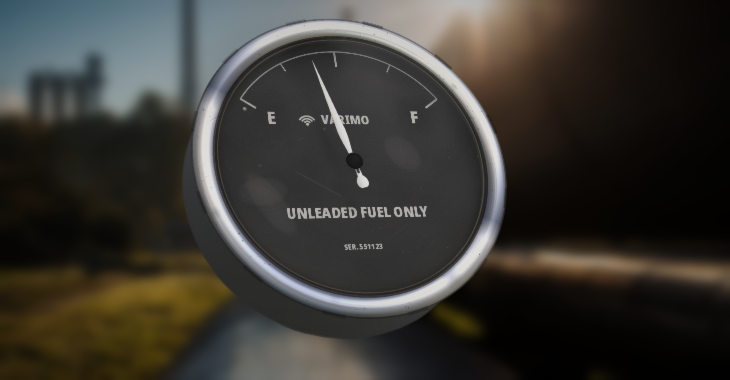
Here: **0.375**
